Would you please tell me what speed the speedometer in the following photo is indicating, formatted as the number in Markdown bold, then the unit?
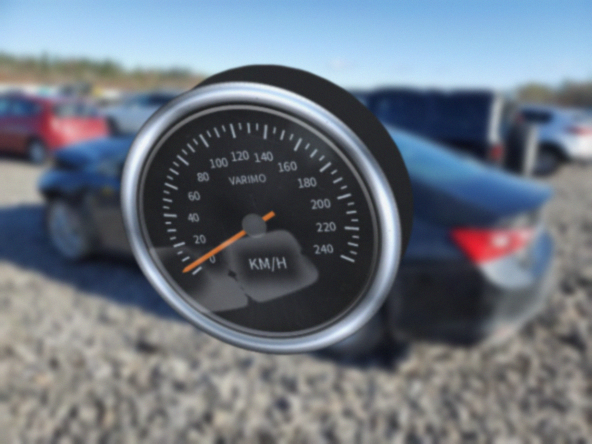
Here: **5** km/h
